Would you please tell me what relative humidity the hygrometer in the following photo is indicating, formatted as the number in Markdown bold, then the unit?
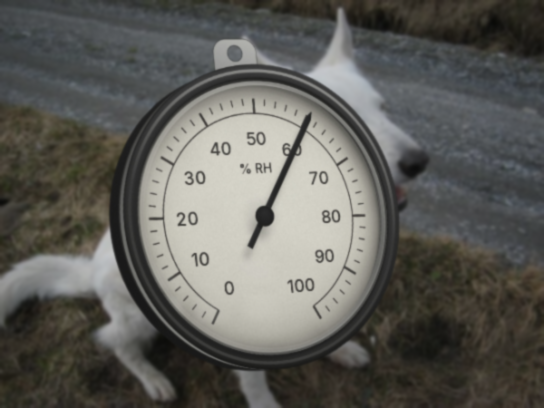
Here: **60** %
